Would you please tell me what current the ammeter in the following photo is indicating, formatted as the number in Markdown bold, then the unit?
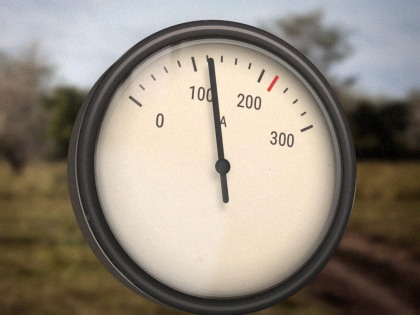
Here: **120** A
